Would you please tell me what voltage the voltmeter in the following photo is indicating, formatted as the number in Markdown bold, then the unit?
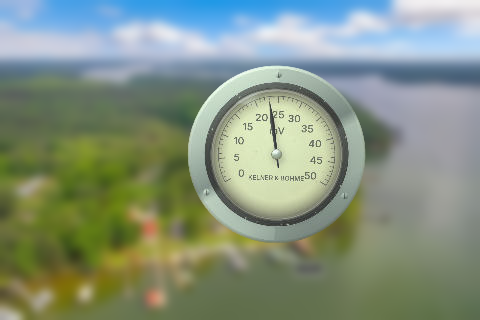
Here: **23** mV
